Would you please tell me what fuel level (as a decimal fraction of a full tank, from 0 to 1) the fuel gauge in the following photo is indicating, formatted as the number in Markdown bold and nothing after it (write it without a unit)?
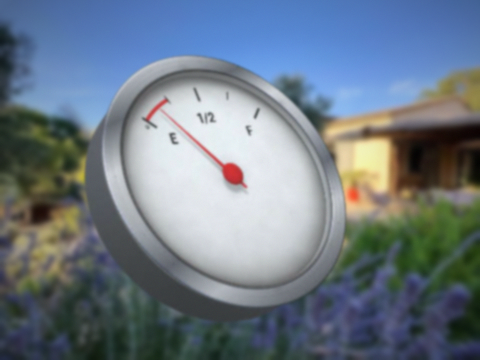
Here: **0.125**
